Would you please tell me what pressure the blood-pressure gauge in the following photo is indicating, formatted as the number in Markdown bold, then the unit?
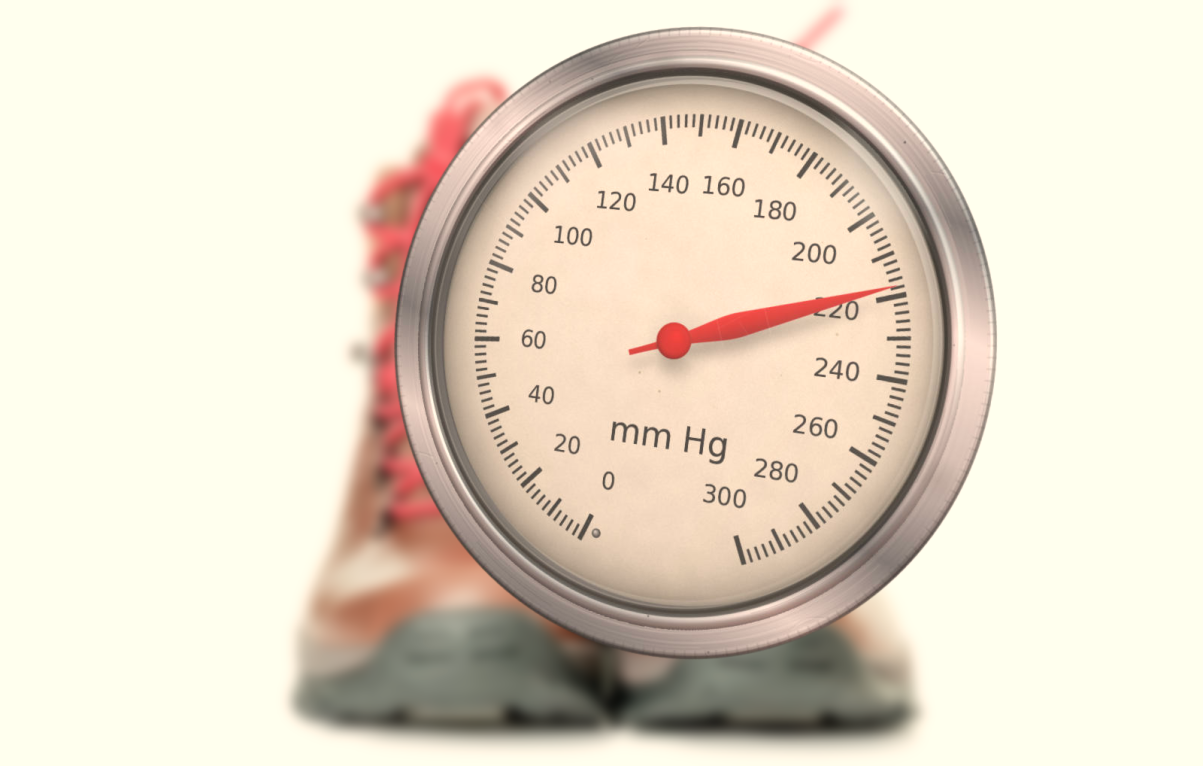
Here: **218** mmHg
